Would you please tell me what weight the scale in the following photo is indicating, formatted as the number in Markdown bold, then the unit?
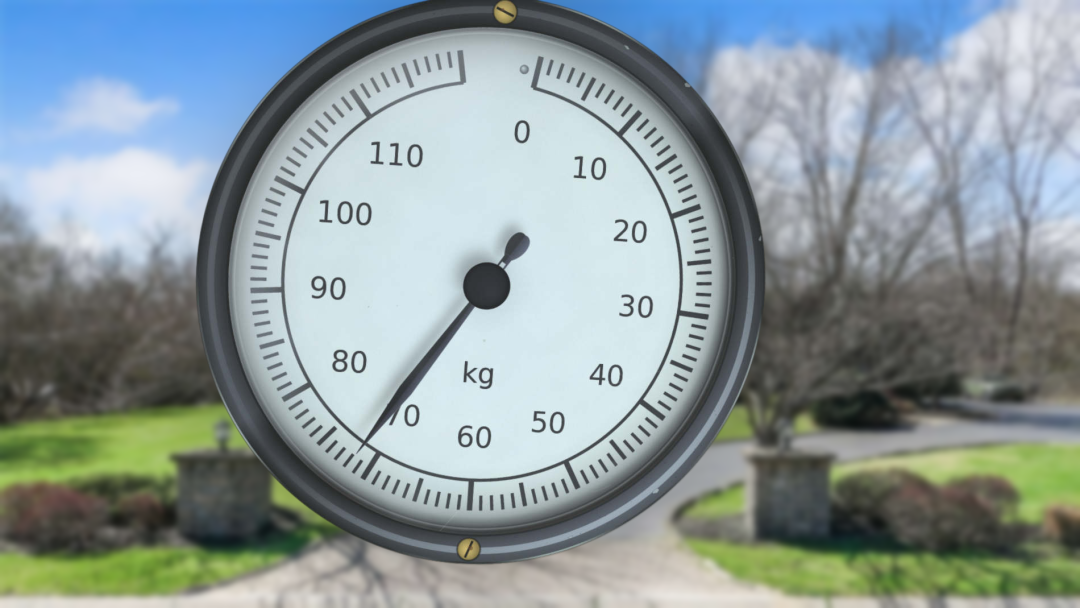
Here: **72** kg
